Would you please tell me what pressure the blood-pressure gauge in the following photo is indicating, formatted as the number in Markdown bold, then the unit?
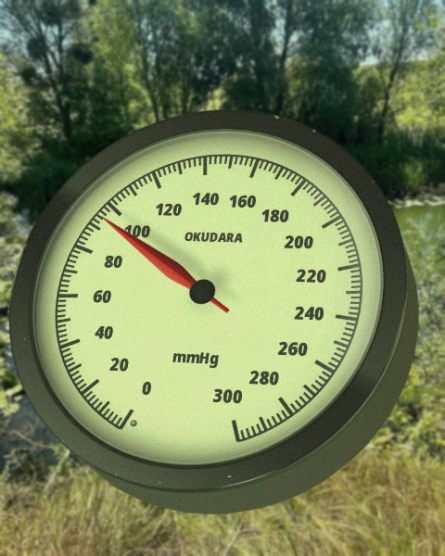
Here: **94** mmHg
